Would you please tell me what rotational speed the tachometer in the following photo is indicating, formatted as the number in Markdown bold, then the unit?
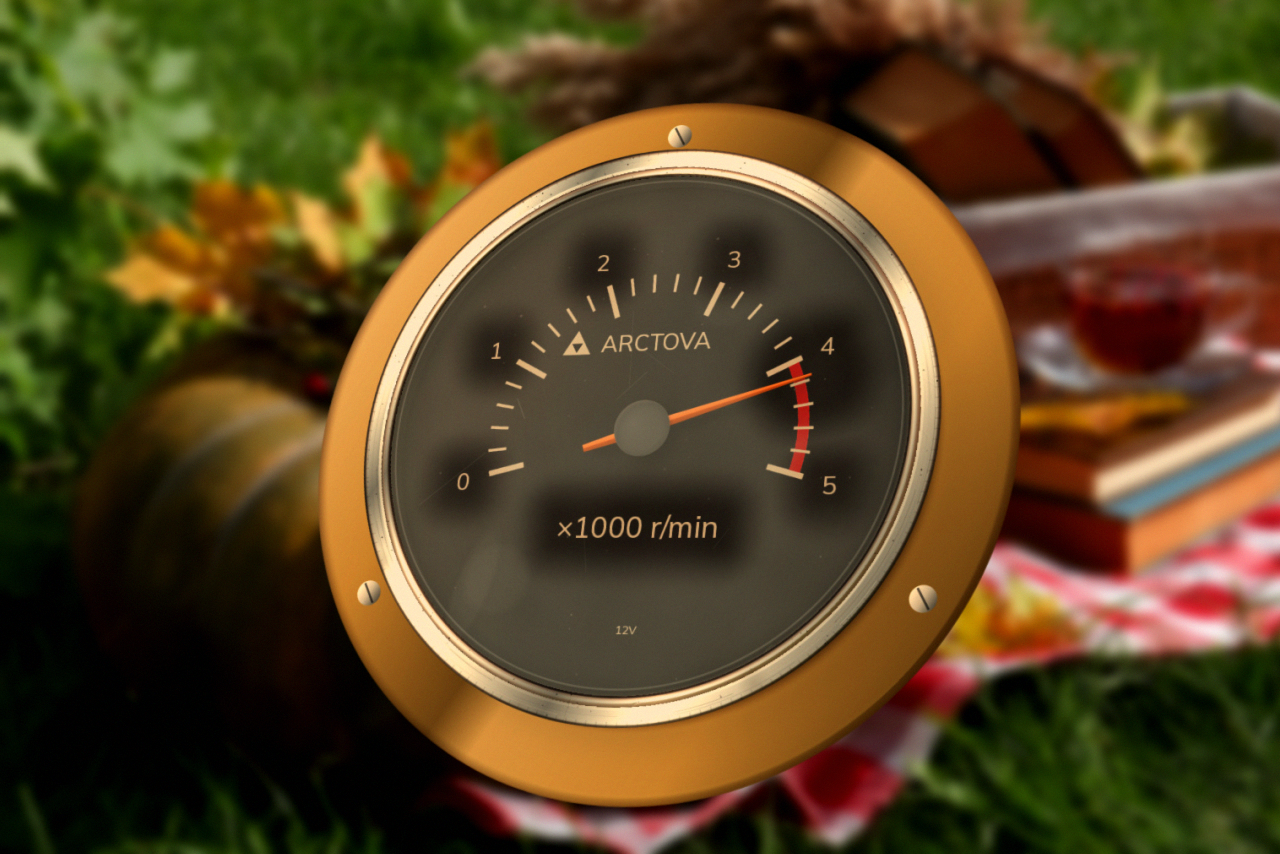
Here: **4200** rpm
